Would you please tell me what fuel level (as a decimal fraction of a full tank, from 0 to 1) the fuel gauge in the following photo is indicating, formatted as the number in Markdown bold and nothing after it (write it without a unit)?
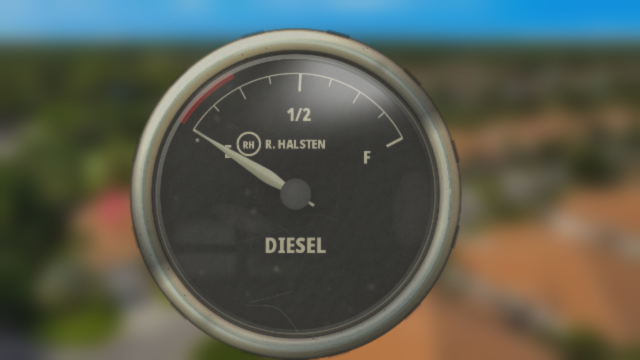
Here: **0**
